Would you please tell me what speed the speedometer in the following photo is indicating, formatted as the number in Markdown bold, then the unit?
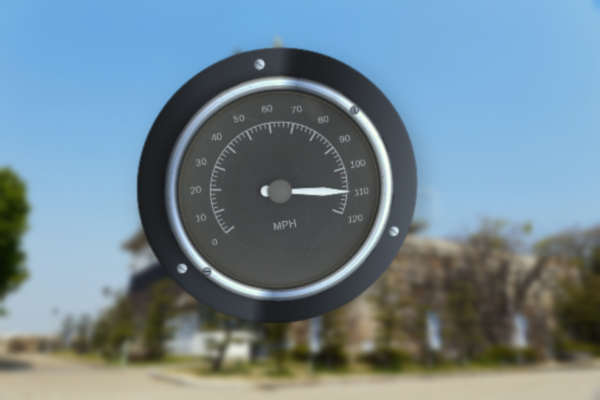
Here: **110** mph
